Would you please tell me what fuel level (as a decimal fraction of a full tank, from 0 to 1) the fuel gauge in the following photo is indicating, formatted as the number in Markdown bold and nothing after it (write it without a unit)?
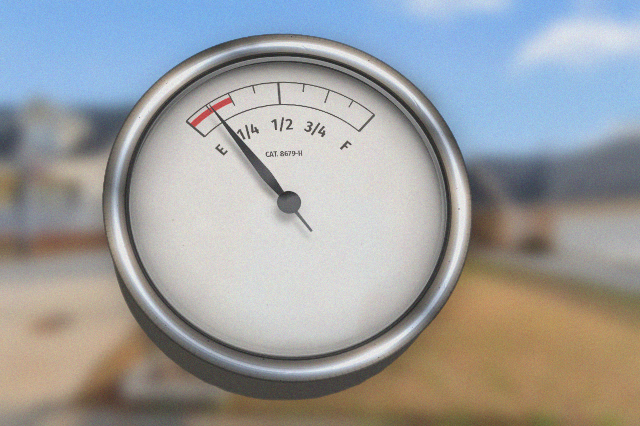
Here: **0.125**
